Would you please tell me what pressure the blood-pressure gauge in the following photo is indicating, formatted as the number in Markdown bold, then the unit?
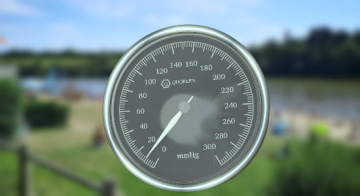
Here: **10** mmHg
